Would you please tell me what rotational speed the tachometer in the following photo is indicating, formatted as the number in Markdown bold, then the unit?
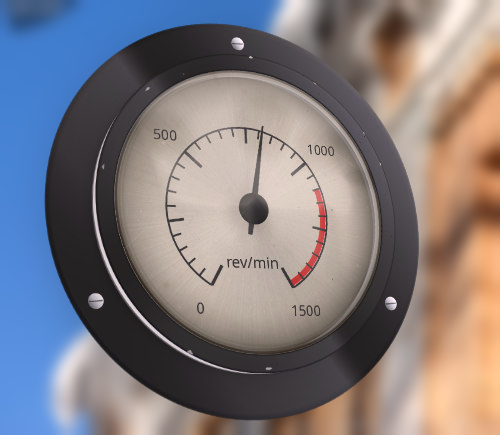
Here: **800** rpm
